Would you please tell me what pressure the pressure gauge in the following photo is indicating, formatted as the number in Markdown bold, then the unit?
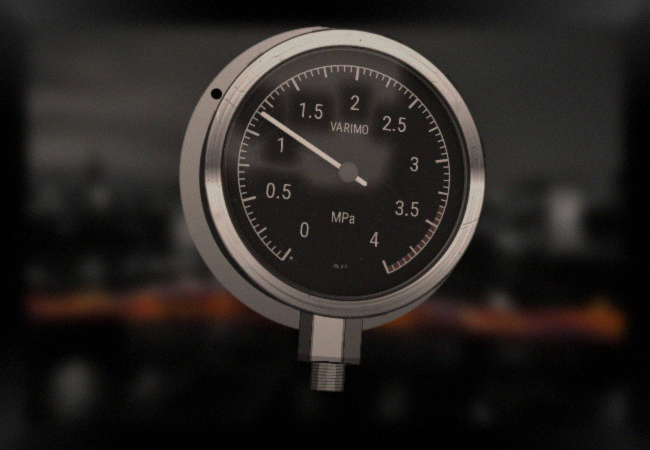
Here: **1.15** MPa
